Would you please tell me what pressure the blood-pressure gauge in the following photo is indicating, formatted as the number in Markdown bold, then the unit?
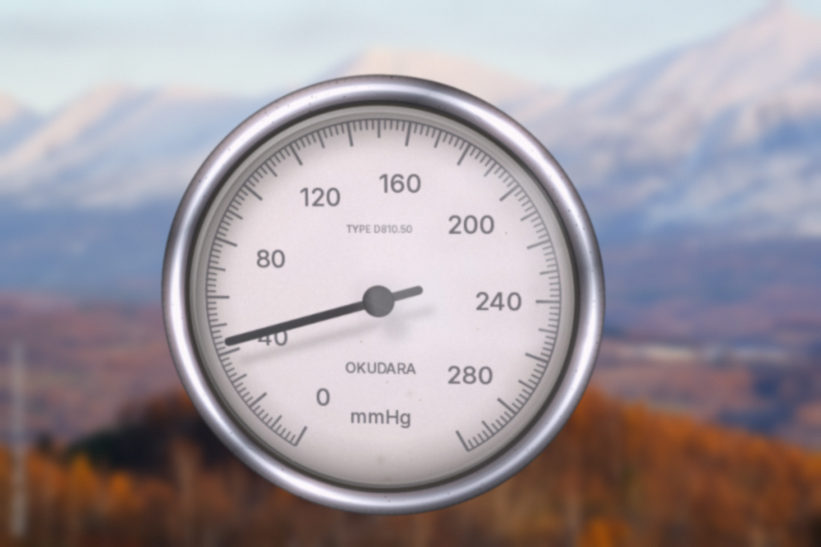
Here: **44** mmHg
